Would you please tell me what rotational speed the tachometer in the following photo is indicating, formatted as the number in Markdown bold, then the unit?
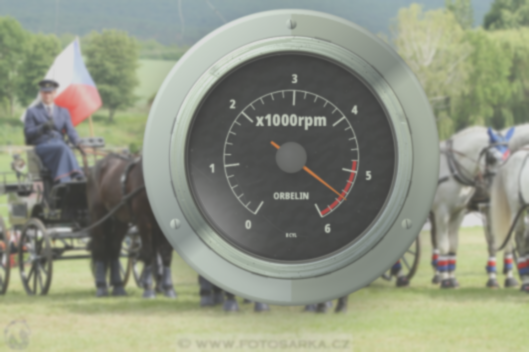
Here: **5500** rpm
